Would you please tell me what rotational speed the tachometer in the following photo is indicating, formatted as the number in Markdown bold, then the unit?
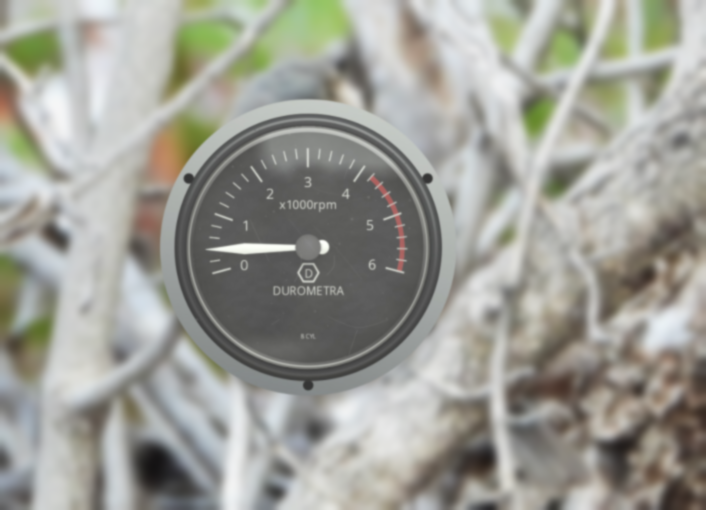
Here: **400** rpm
